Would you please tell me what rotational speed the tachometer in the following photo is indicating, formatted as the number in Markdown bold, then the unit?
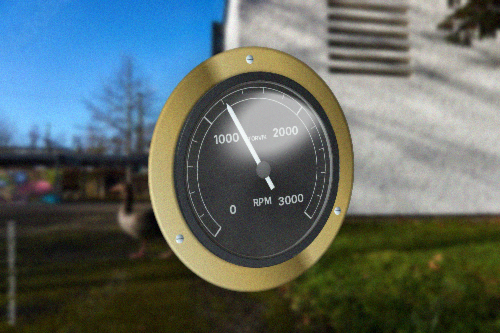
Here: **1200** rpm
